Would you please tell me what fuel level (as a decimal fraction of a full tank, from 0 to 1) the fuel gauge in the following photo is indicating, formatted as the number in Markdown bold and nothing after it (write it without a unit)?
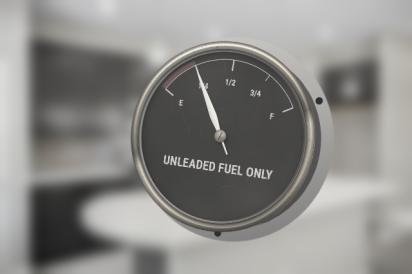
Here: **0.25**
